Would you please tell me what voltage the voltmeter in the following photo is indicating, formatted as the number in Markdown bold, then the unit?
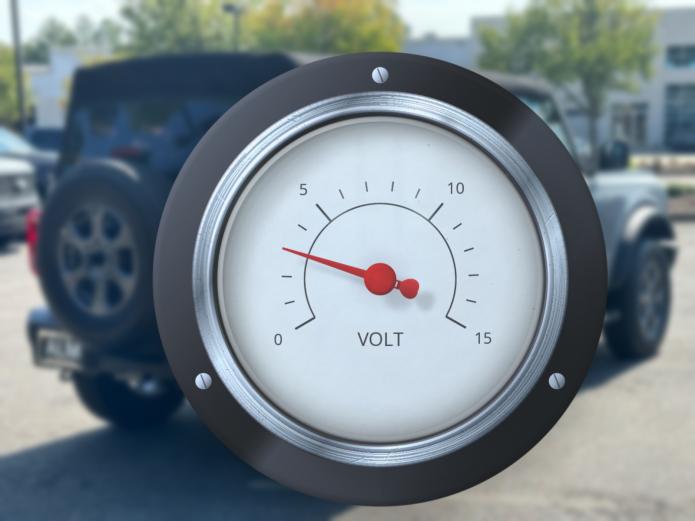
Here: **3** V
